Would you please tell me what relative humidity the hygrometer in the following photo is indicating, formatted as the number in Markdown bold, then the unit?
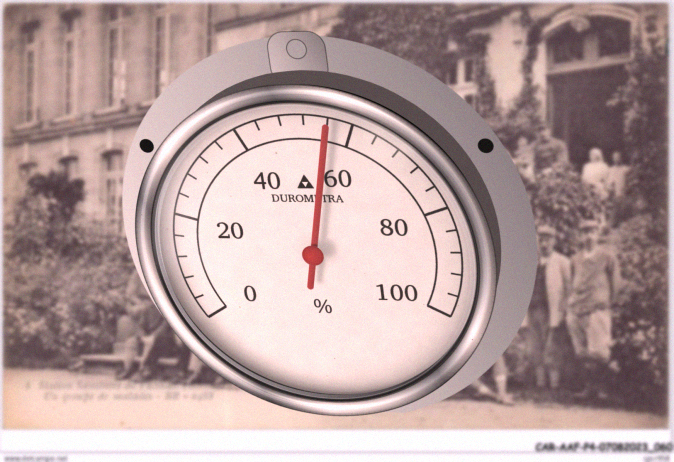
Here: **56** %
